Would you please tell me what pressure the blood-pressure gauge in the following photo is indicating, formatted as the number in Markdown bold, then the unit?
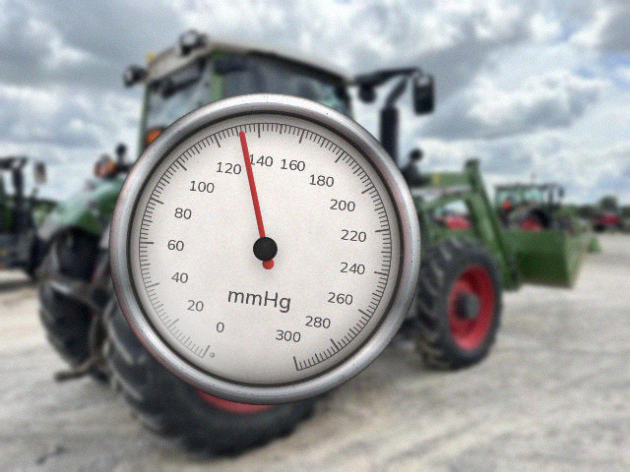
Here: **132** mmHg
